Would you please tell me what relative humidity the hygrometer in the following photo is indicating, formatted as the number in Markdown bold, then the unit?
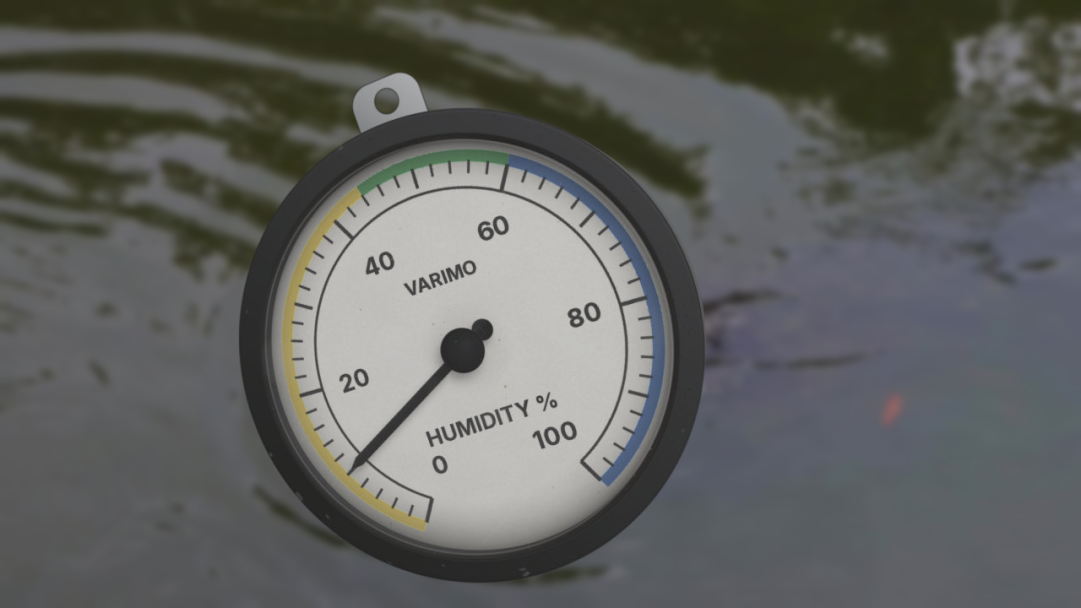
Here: **10** %
